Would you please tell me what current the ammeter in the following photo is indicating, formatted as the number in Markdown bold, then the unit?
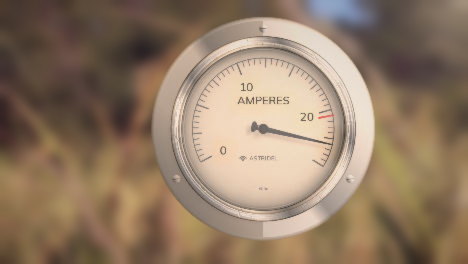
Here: **23** A
